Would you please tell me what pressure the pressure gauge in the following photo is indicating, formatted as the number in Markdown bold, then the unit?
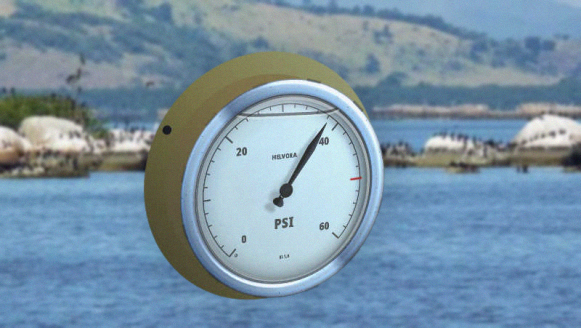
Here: **38** psi
